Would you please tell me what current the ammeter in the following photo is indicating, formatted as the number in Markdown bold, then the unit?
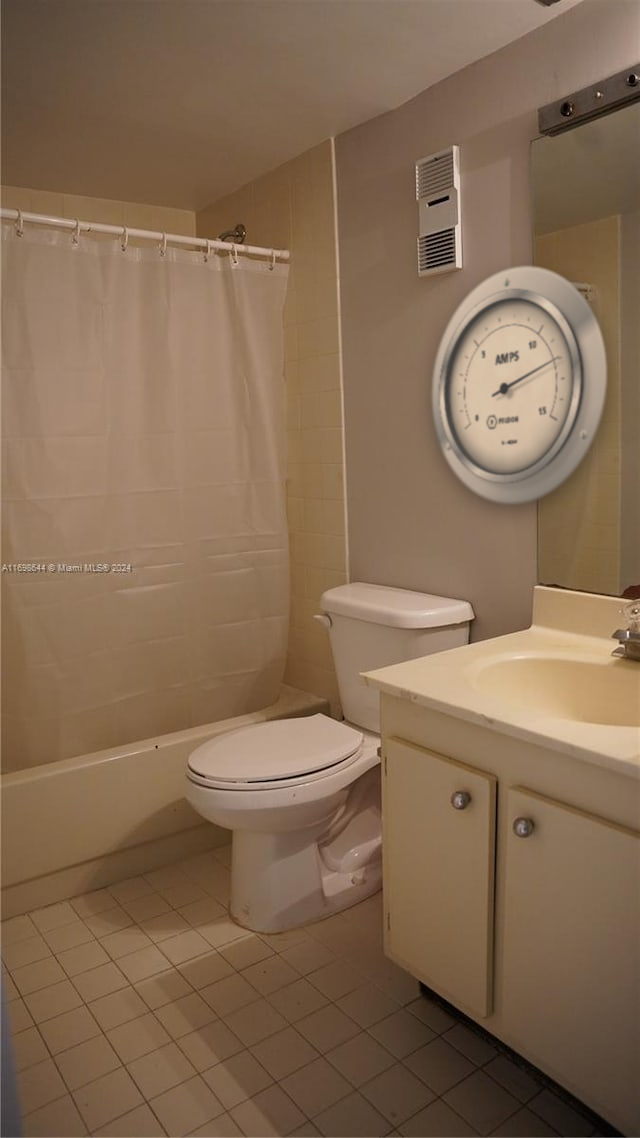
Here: **12** A
